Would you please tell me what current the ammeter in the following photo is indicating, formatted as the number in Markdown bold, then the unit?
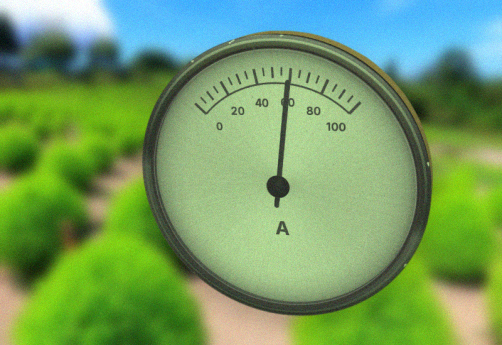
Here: **60** A
